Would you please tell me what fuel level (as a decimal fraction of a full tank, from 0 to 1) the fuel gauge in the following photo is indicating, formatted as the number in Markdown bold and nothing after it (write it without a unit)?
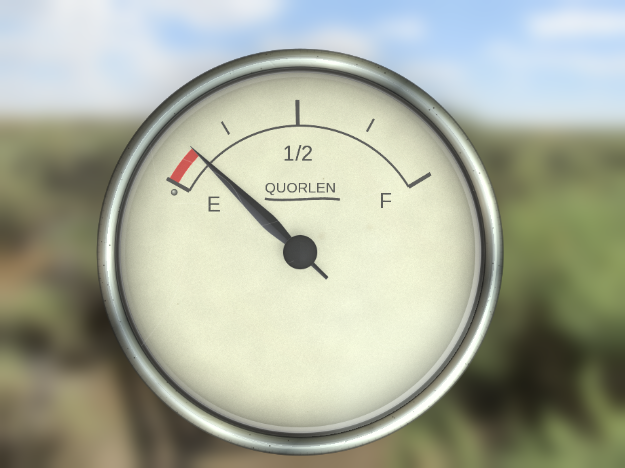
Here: **0.125**
